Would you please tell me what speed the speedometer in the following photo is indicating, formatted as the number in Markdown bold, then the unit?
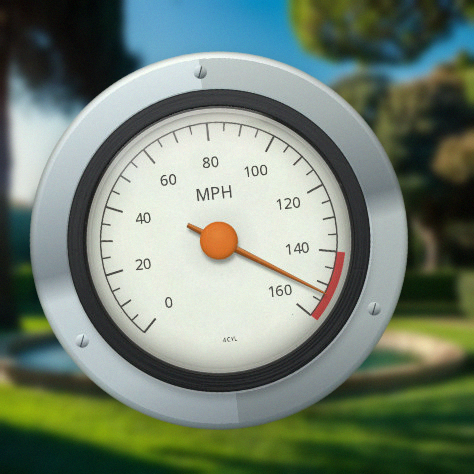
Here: **152.5** mph
